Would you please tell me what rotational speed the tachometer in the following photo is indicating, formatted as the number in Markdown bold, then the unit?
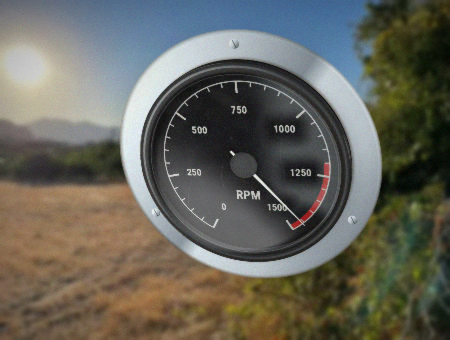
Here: **1450** rpm
